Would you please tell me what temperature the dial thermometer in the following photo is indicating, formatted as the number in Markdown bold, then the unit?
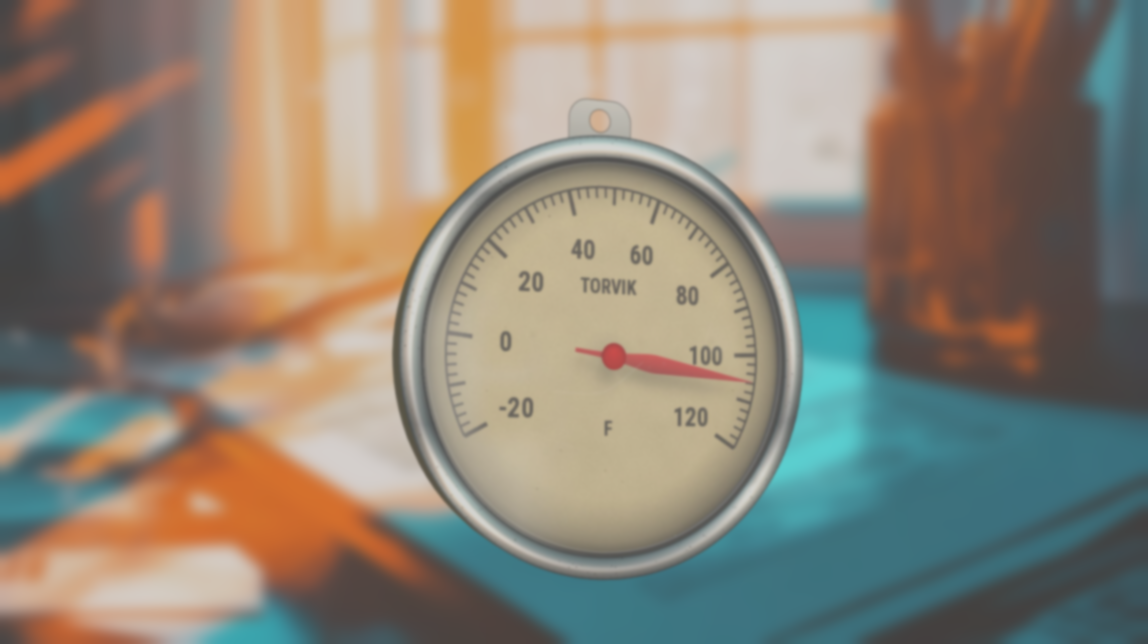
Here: **106** °F
